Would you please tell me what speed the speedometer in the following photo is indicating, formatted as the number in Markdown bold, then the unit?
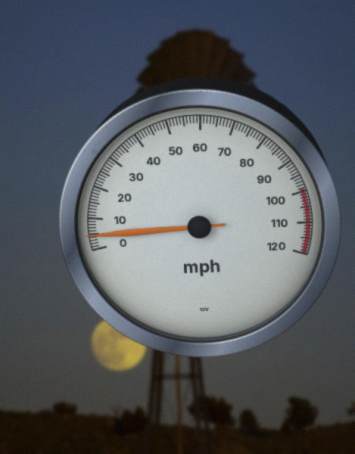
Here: **5** mph
